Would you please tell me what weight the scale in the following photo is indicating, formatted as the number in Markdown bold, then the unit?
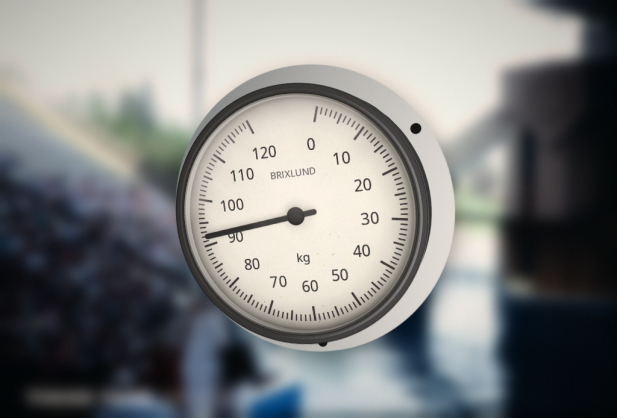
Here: **92** kg
